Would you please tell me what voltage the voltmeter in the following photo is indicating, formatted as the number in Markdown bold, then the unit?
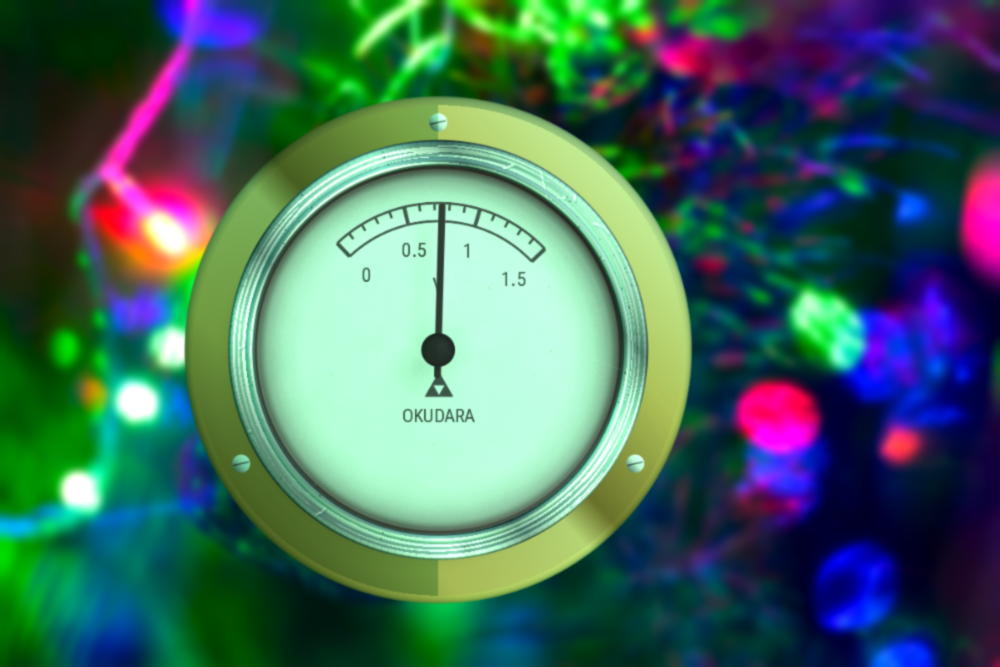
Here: **0.75** V
